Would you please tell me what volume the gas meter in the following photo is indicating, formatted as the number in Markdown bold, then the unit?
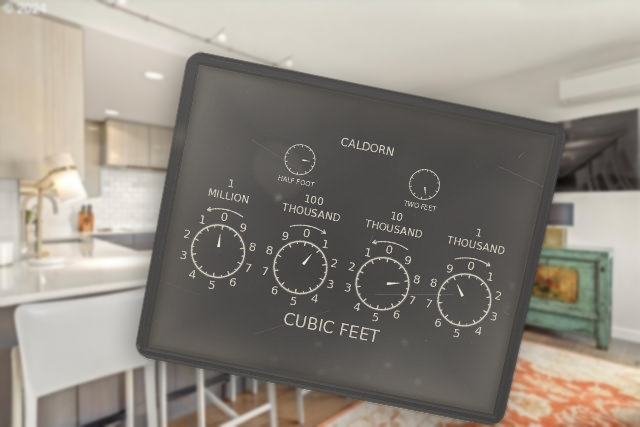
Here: **7900** ft³
